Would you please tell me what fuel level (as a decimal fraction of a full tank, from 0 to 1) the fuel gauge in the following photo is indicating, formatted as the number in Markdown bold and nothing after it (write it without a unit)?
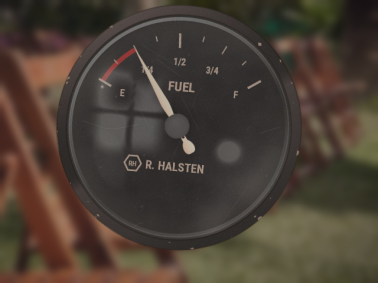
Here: **0.25**
